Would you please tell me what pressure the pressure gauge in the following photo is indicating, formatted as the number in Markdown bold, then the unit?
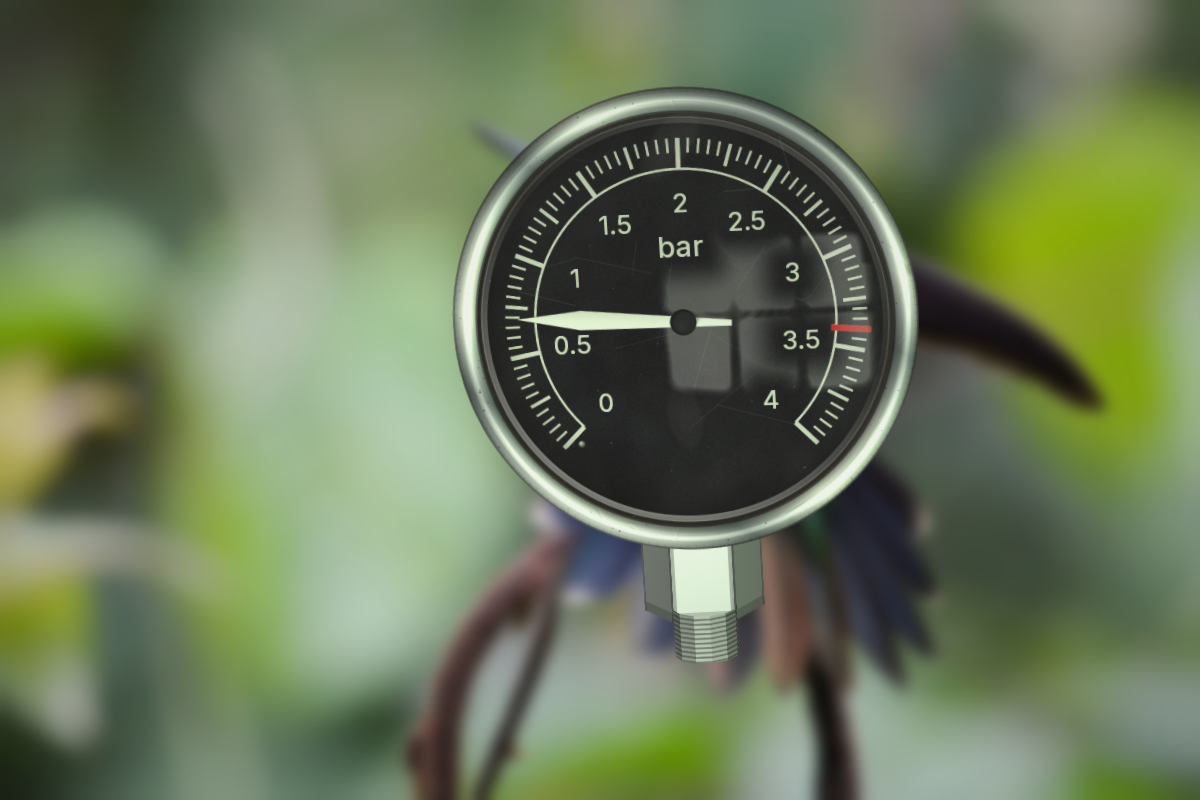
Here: **0.7** bar
